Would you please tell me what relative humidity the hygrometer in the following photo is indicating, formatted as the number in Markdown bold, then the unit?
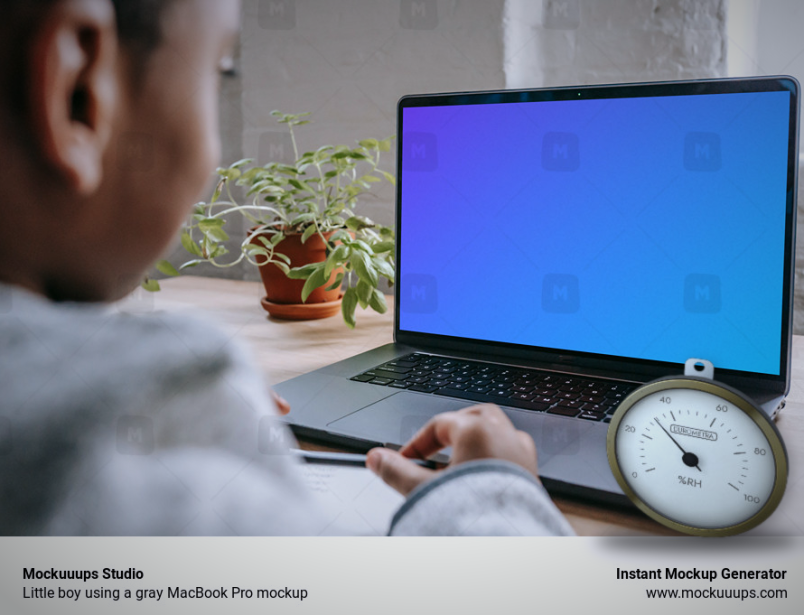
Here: **32** %
